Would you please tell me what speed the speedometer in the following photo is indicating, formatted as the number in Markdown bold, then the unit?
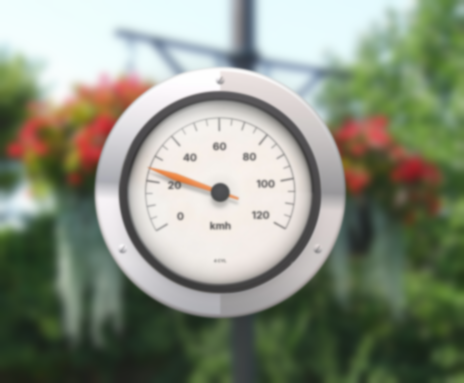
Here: **25** km/h
